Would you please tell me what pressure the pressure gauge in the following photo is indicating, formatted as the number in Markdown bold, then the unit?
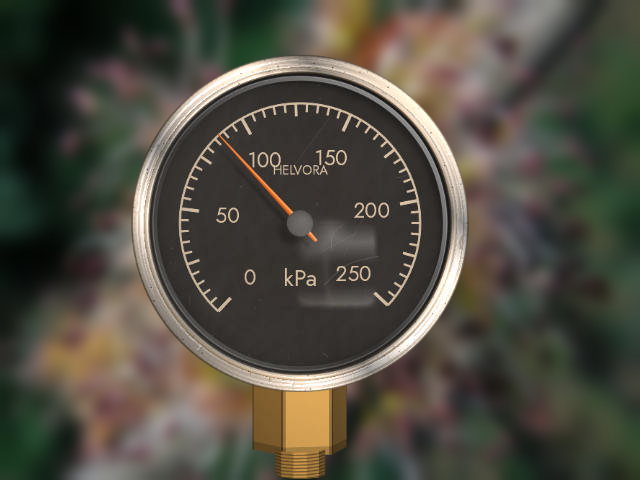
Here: **87.5** kPa
